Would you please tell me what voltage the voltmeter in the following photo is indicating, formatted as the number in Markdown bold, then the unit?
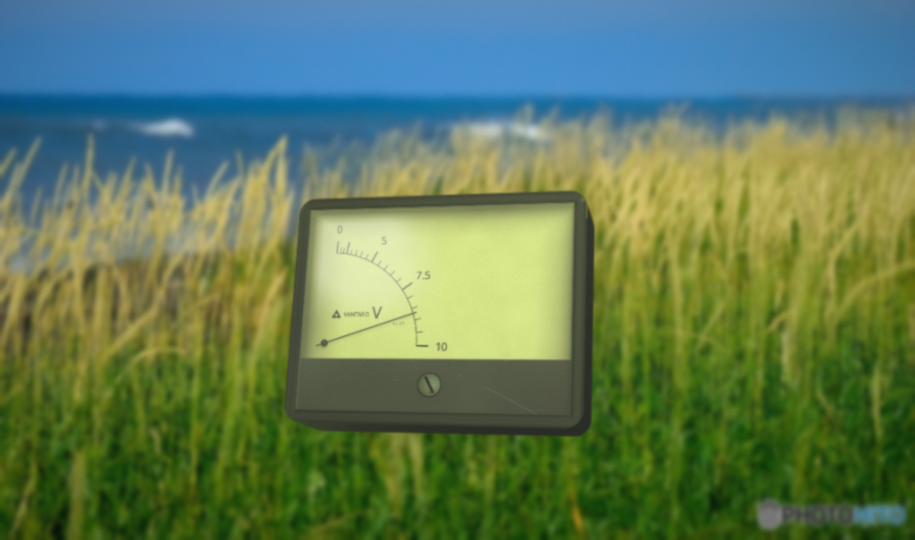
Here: **8.75** V
